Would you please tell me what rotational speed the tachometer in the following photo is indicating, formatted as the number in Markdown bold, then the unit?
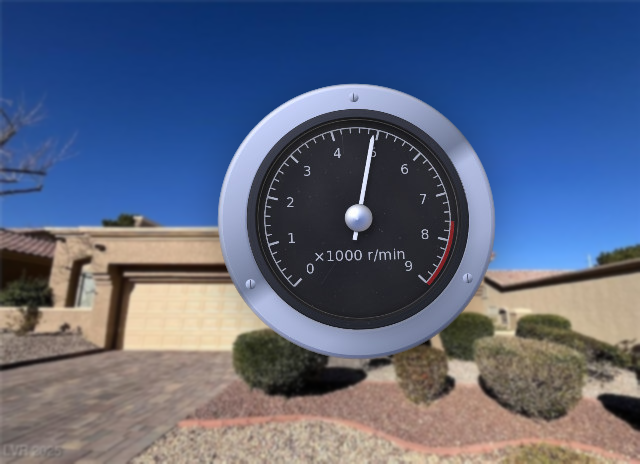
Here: **4900** rpm
